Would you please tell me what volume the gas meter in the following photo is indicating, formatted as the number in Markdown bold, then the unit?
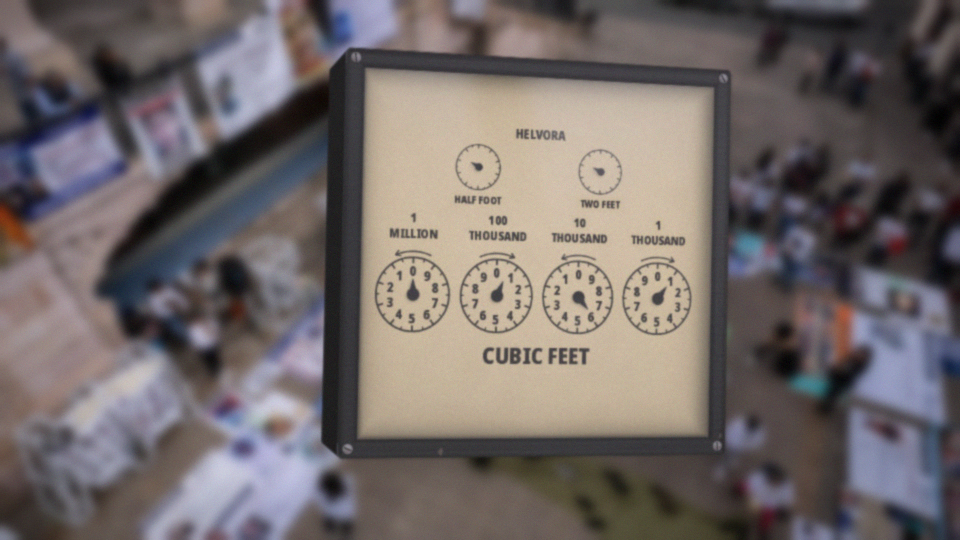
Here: **6100** ft³
